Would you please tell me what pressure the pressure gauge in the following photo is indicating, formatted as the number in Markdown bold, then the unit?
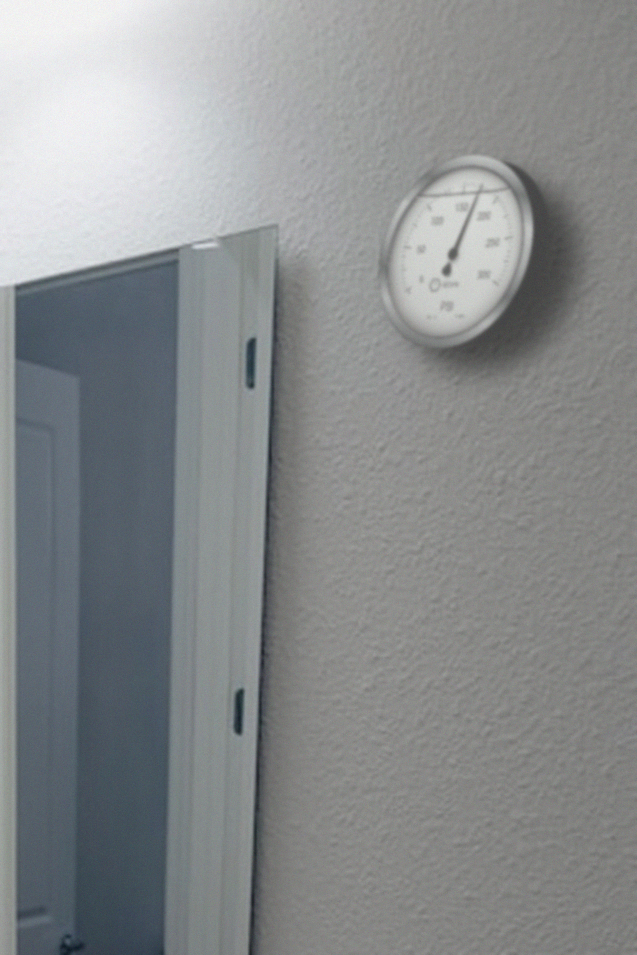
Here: **175** psi
